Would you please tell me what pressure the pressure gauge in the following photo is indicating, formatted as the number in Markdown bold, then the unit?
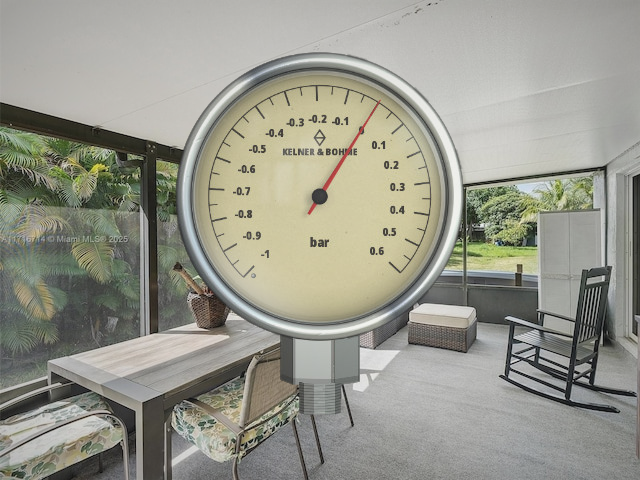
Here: **0** bar
